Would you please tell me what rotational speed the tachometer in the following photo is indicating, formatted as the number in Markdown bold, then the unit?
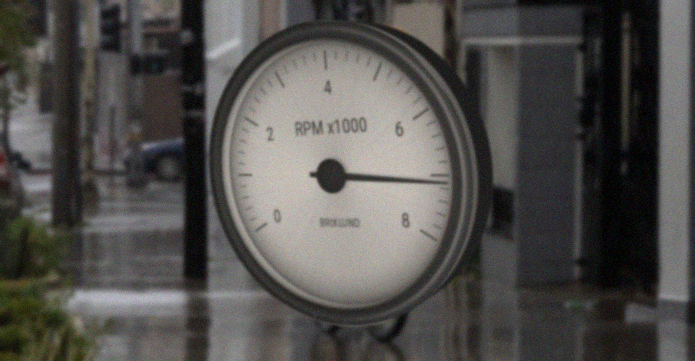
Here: **7100** rpm
